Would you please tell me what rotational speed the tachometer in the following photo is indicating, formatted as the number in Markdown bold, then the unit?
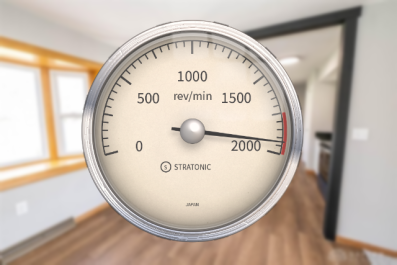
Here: **1925** rpm
